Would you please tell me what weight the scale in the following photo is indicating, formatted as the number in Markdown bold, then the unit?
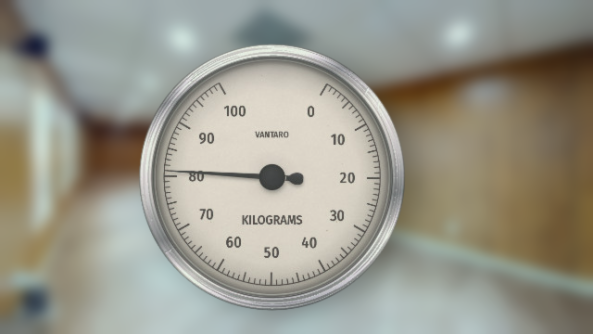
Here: **81** kg
